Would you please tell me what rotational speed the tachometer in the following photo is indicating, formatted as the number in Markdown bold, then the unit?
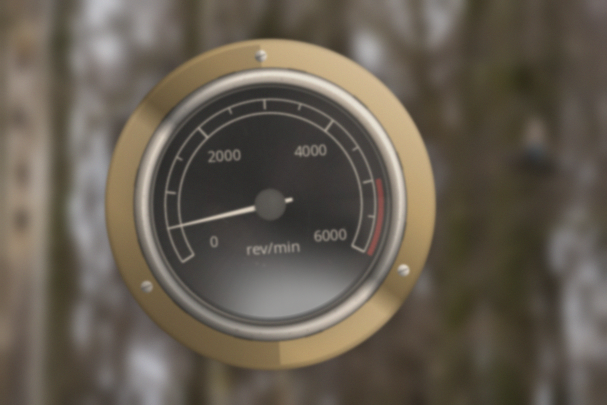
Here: **500** rpm
